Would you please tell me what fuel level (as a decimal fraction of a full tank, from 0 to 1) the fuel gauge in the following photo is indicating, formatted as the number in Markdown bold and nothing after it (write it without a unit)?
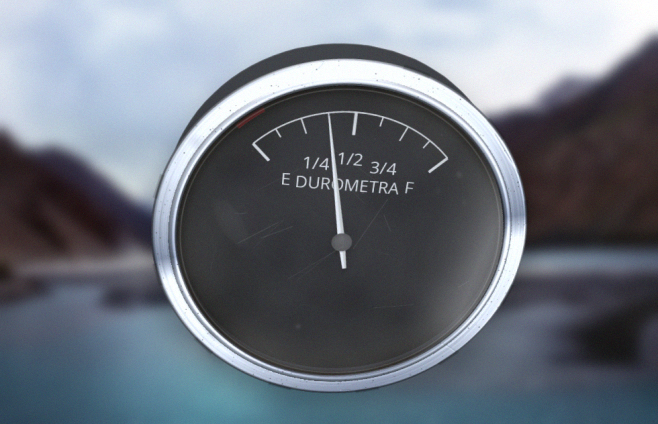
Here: **0.375**
